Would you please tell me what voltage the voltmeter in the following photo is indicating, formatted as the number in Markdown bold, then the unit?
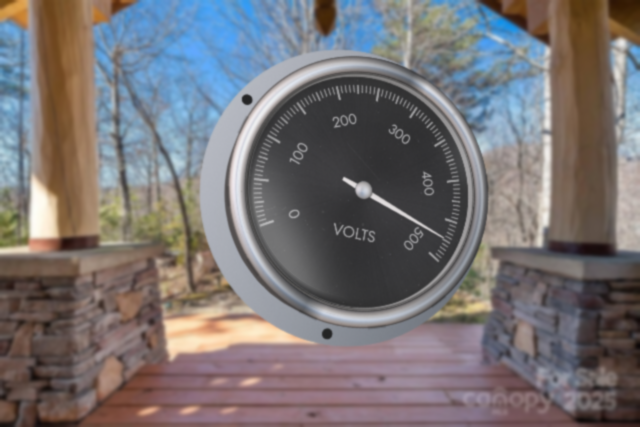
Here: **475** V
